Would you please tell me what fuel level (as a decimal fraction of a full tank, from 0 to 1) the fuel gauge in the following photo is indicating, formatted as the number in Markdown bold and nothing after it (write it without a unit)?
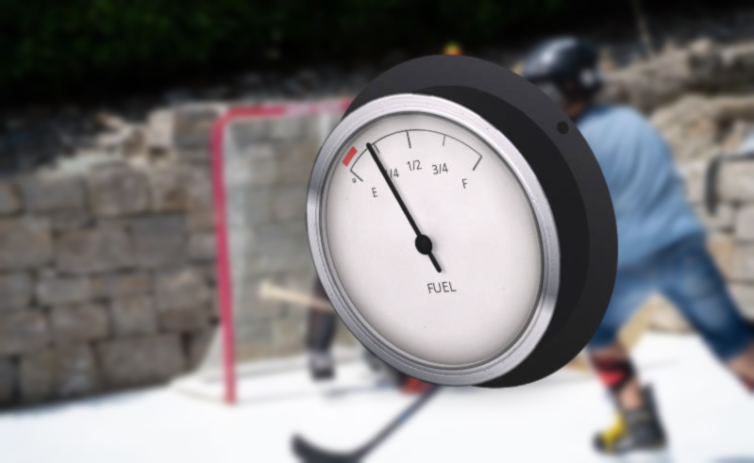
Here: **0.25**
